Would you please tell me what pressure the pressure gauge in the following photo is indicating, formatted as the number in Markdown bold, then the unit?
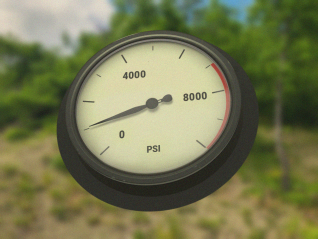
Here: **1000** psi
